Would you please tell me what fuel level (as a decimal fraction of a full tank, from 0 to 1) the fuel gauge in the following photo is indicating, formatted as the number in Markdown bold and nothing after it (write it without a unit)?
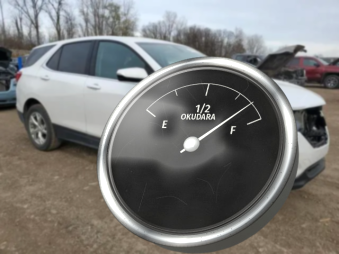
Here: **0.875**
